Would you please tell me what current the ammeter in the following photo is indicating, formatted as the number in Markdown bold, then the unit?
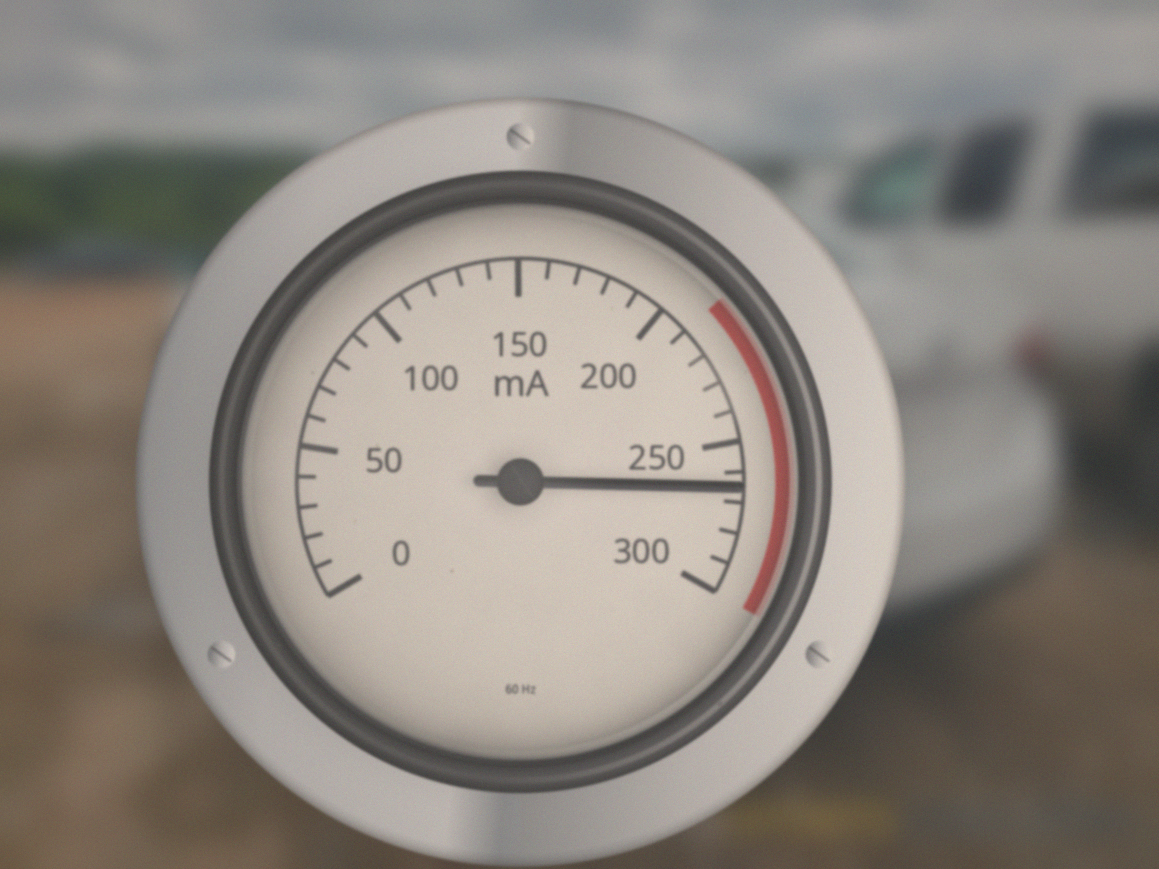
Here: **265** mA
